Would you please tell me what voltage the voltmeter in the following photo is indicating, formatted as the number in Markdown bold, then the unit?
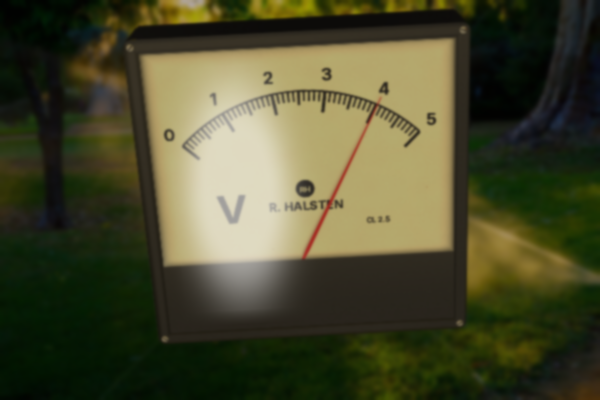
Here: **4** V
